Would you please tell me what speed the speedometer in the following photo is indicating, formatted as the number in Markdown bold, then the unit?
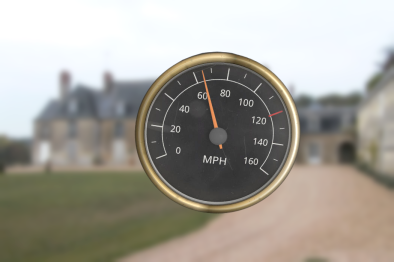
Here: **65** mph
